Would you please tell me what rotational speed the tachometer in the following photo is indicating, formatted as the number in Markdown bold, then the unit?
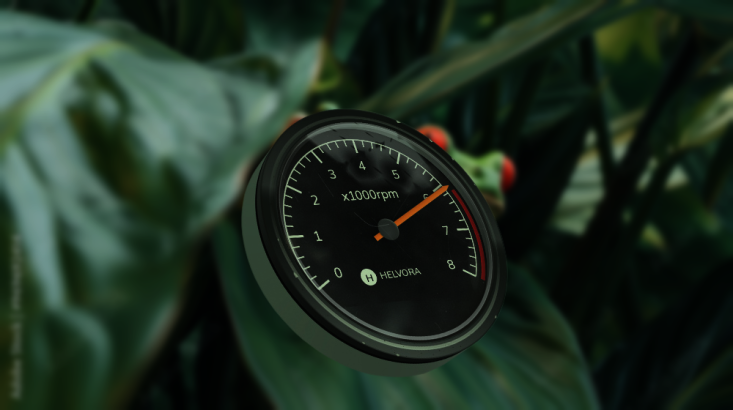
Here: **6100** rpm
